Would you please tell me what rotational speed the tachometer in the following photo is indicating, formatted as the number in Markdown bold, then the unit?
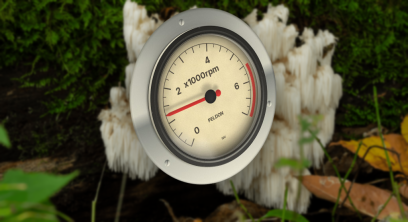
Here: **1250** rpm
